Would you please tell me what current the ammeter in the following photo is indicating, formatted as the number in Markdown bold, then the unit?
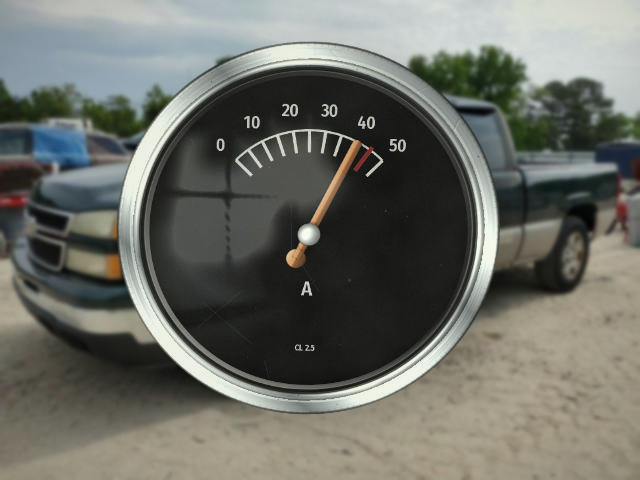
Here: **40** A
